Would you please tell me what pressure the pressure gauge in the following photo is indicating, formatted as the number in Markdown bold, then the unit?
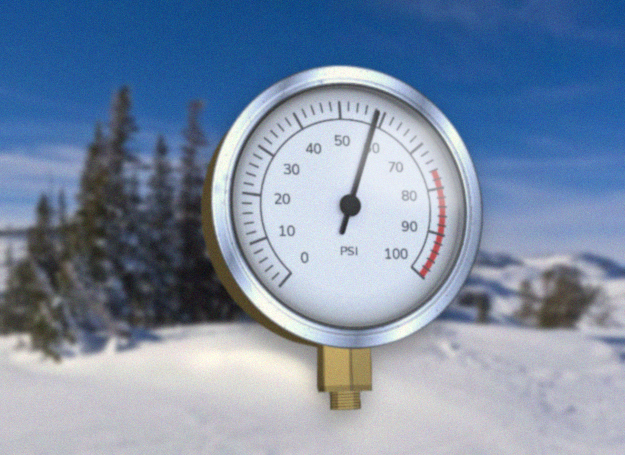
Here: **58** psi
